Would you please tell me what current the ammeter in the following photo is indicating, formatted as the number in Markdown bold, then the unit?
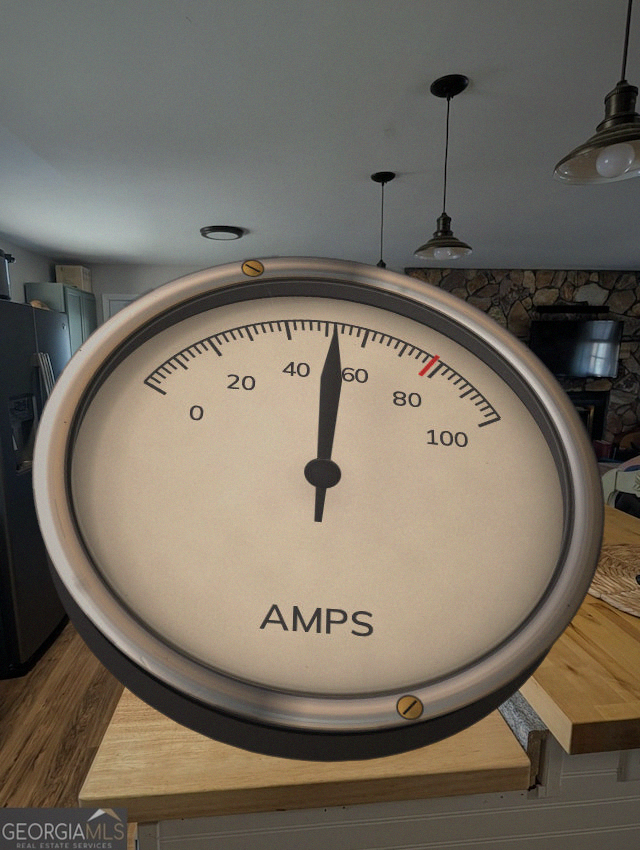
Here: **52** A
